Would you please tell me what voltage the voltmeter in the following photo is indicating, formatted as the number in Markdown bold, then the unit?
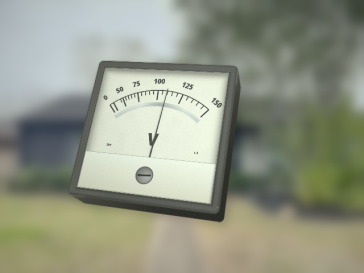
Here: **110** V
